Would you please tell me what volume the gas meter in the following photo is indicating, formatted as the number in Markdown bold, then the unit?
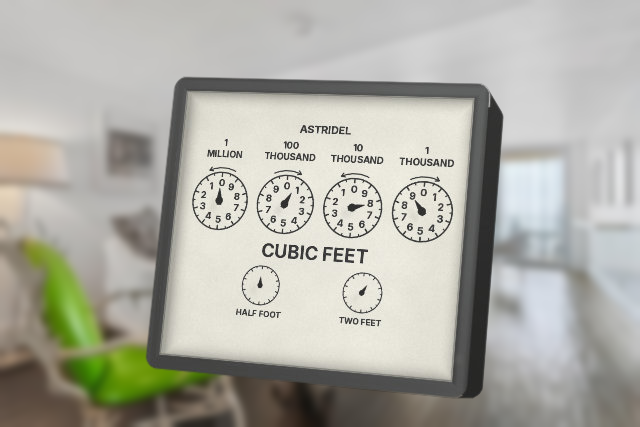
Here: **7900** ft³
